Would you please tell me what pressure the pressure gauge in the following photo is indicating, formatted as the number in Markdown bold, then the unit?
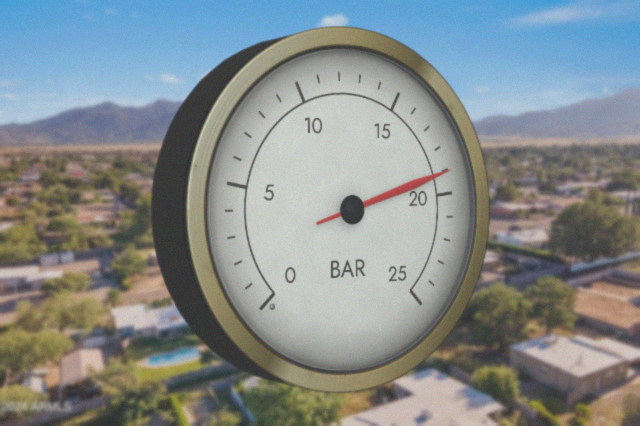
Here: **19** bar
